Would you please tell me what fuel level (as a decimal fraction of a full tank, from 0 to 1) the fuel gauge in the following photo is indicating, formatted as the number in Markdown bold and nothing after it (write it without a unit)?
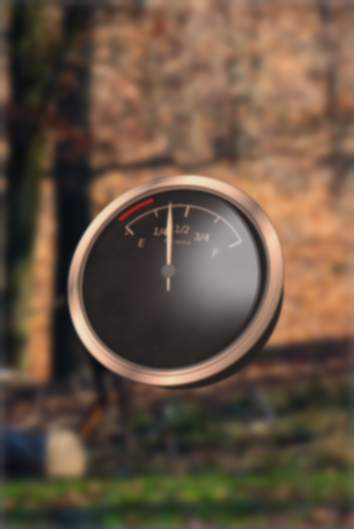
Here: **0.375**
